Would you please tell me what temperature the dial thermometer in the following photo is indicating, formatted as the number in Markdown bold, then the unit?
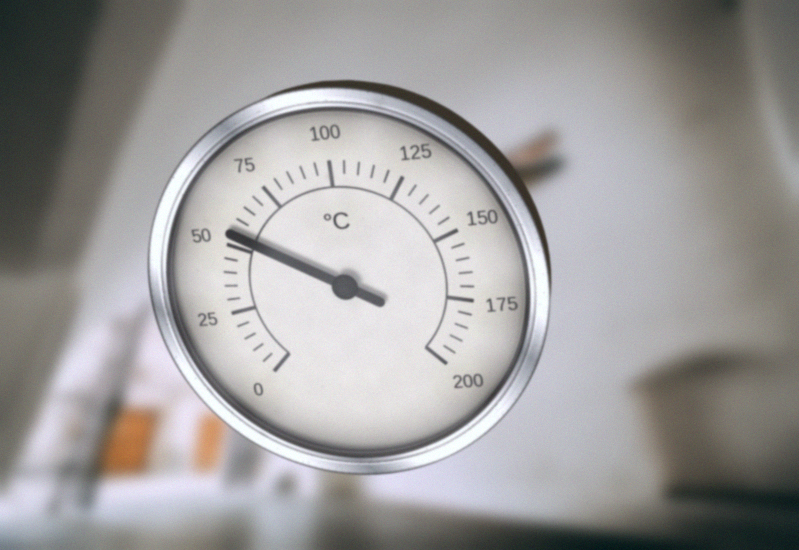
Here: **55** °C
